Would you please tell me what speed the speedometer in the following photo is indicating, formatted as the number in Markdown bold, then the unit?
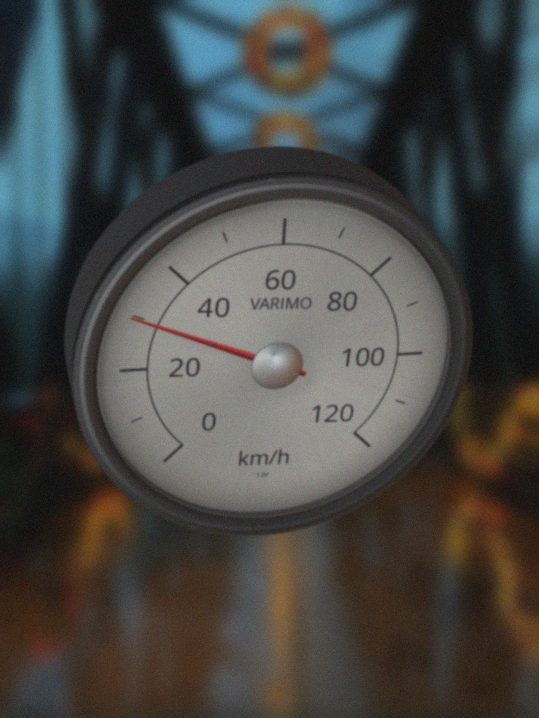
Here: **30** km/h
